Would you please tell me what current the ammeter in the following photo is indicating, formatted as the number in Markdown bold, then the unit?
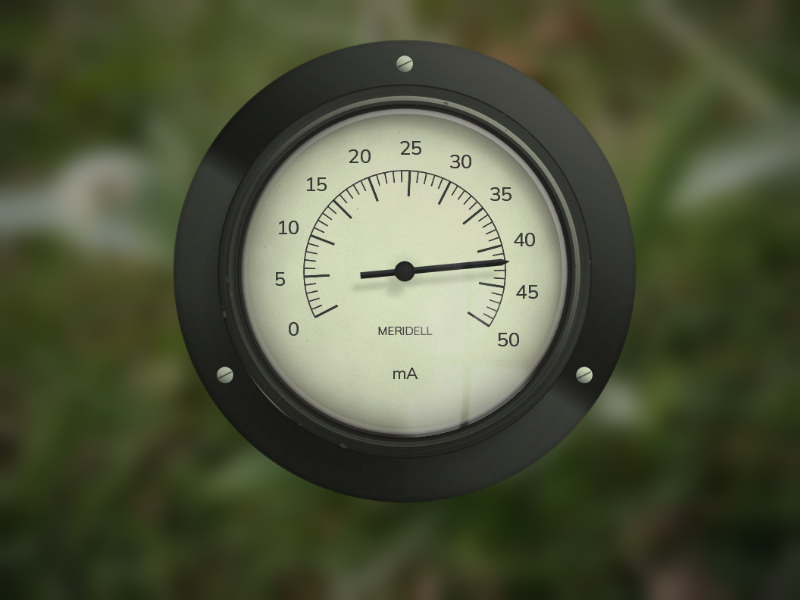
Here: **42** mA
